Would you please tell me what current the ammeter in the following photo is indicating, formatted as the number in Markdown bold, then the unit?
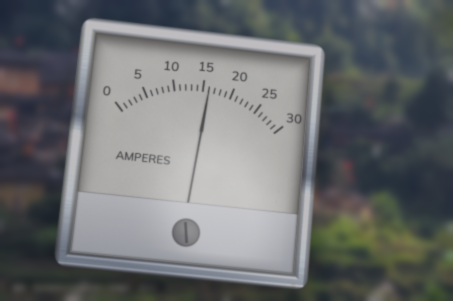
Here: **16** A
